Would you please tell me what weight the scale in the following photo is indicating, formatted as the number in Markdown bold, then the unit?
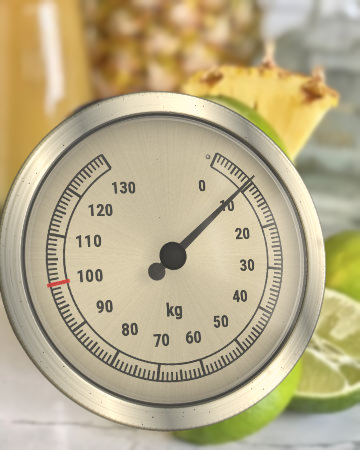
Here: **9** kg
